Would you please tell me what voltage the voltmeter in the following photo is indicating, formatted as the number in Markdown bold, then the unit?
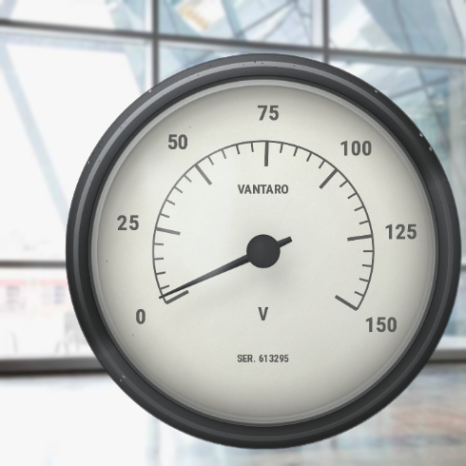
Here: **2.5** V
